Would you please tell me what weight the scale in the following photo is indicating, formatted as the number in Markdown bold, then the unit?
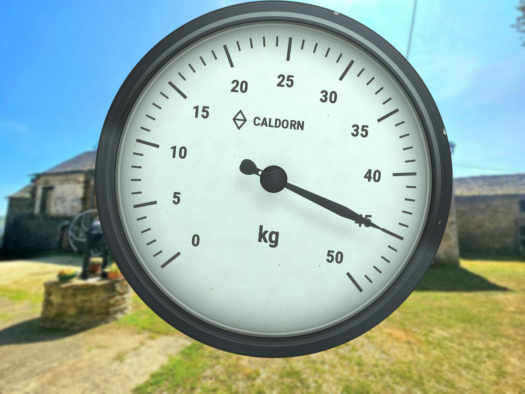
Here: **45** kg
